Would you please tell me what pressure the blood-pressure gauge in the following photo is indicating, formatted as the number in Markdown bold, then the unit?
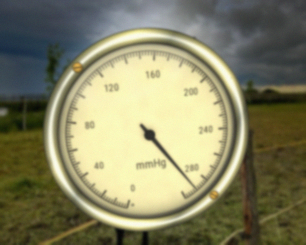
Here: **290** mmHg
